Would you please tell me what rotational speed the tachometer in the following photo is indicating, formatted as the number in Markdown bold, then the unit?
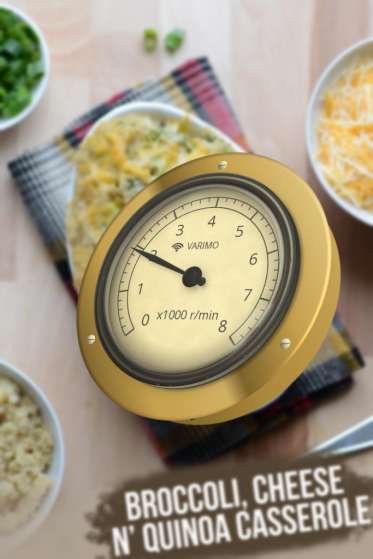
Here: **1900** rpm
